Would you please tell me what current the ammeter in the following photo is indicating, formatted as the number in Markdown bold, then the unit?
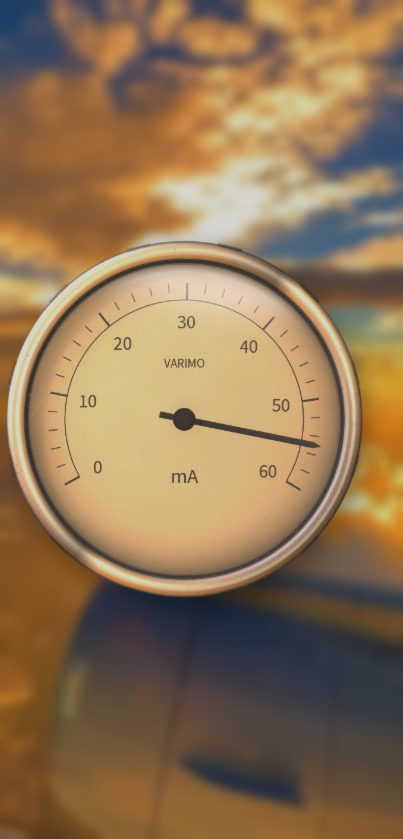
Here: **55** mA
